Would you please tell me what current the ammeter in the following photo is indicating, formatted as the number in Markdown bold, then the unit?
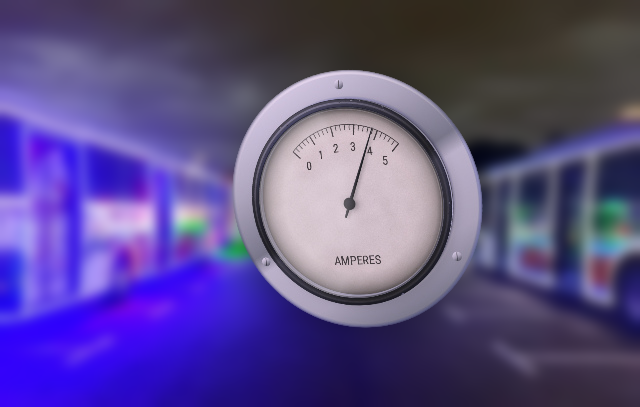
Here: **3.8** A
